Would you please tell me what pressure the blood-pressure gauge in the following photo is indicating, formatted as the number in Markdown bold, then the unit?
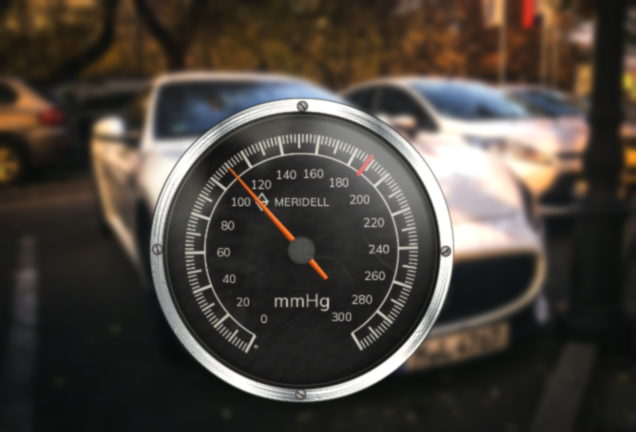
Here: **110** mmHg
